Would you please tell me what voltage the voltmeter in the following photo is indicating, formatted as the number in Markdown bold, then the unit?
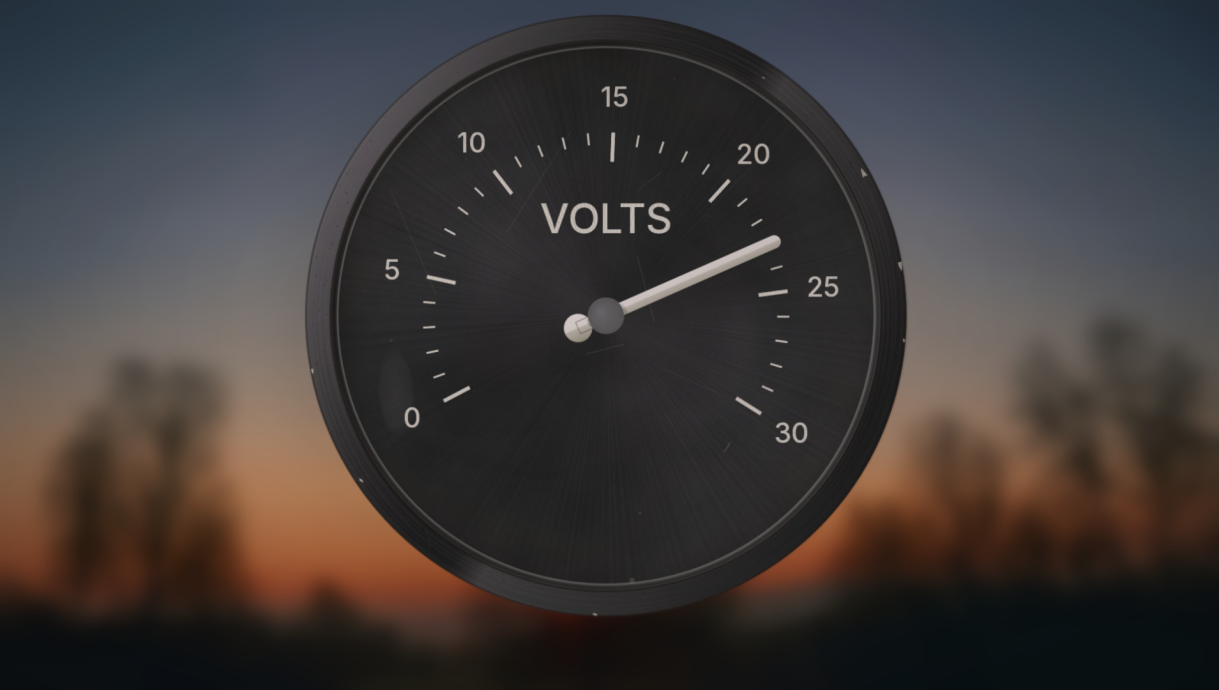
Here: **23** V
